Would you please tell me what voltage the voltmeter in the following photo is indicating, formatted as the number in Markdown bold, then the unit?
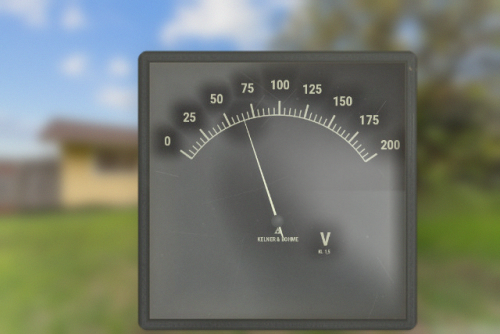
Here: **65** V
